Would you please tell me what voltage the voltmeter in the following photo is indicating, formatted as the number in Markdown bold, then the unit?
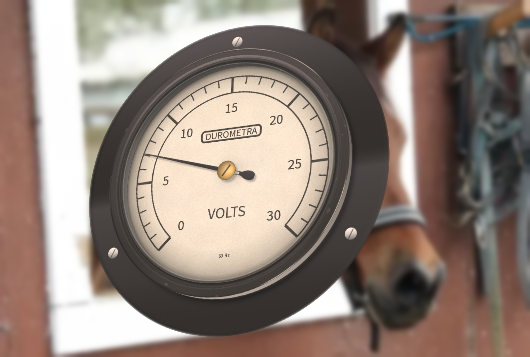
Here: **7** V
